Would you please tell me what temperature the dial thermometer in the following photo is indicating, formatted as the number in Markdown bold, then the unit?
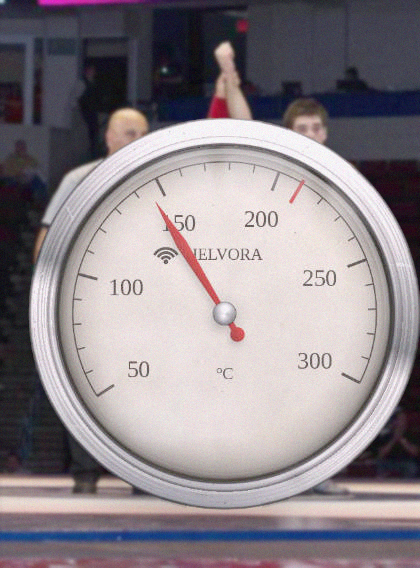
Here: **145** °C
